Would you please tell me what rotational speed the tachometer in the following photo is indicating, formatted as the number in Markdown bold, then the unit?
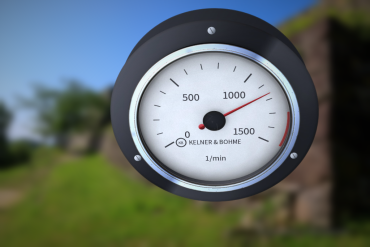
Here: **1150** rpm
